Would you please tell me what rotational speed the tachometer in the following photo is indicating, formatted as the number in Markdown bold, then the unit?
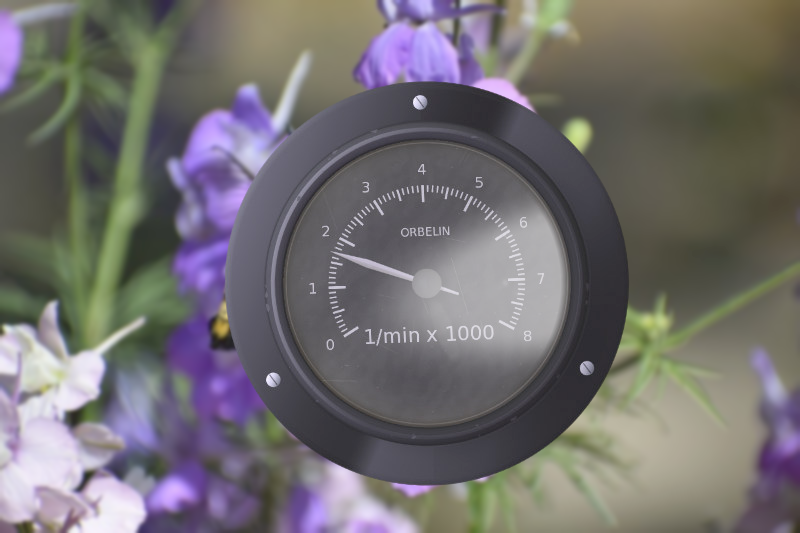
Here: **1700** rpm
